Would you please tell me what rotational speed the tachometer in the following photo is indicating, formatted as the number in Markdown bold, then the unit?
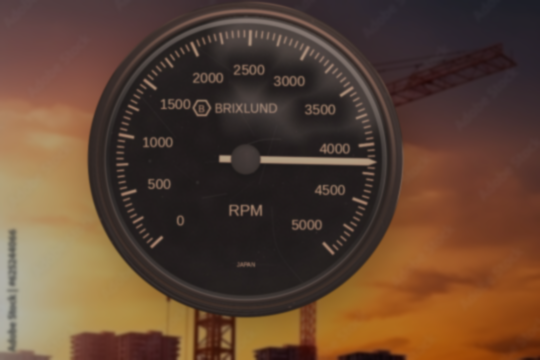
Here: **4150** rpm
